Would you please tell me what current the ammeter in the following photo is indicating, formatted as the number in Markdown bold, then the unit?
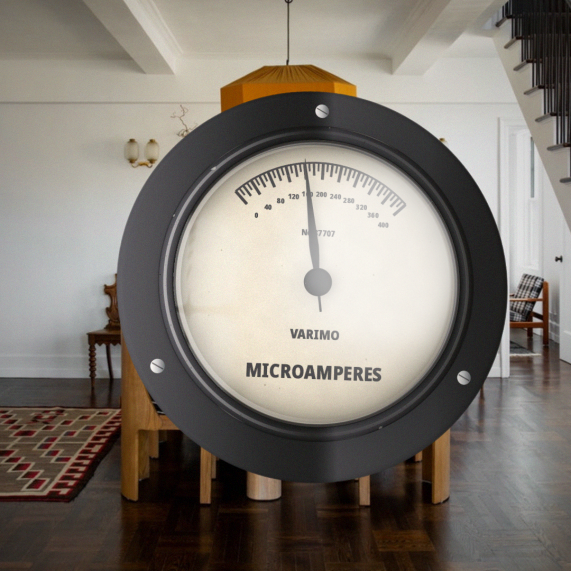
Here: **160** µA
